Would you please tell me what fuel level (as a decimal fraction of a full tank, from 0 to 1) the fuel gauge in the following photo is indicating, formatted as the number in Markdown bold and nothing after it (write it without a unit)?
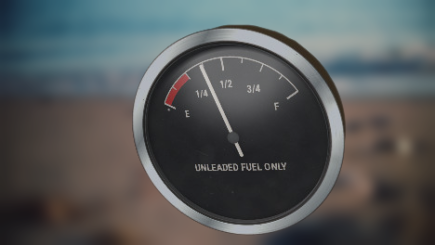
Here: **0.375**
